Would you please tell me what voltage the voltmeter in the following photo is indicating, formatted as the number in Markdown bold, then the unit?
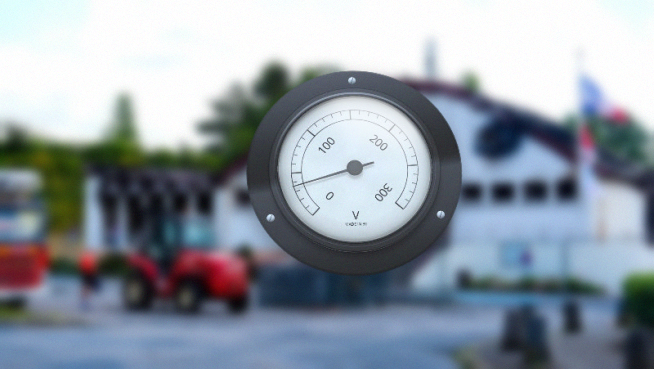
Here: **35** V
